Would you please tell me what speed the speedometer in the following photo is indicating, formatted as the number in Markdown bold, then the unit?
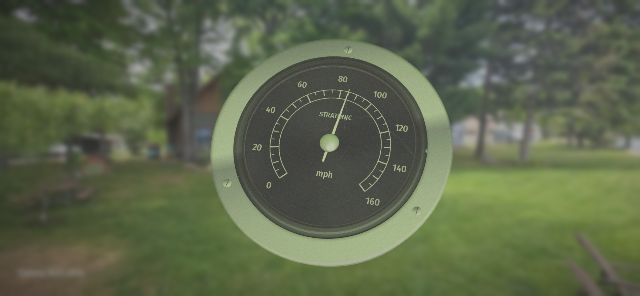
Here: **85** mph
